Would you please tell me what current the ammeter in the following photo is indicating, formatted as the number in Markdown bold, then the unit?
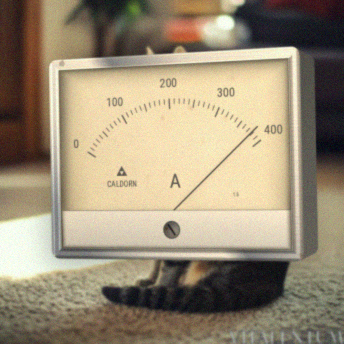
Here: **380** A
